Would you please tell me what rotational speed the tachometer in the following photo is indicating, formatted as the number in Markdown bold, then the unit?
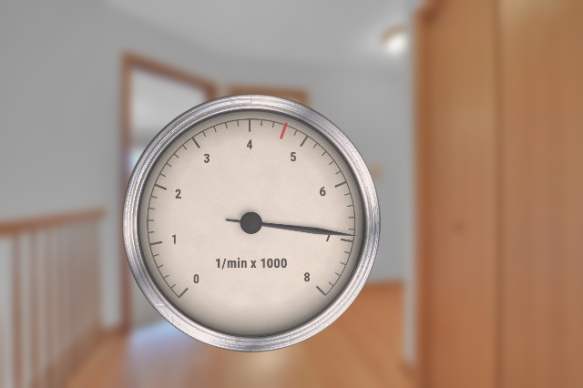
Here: **6900** rpm
